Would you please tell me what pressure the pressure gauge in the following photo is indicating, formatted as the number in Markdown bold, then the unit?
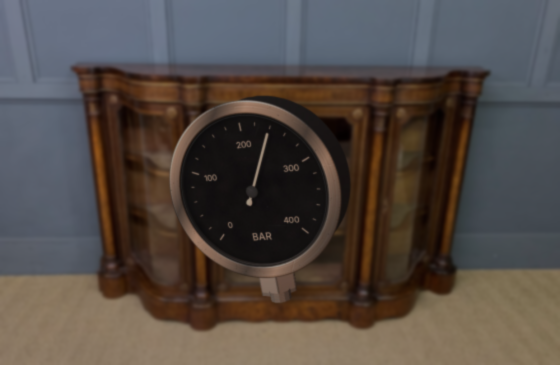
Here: **240** bar
